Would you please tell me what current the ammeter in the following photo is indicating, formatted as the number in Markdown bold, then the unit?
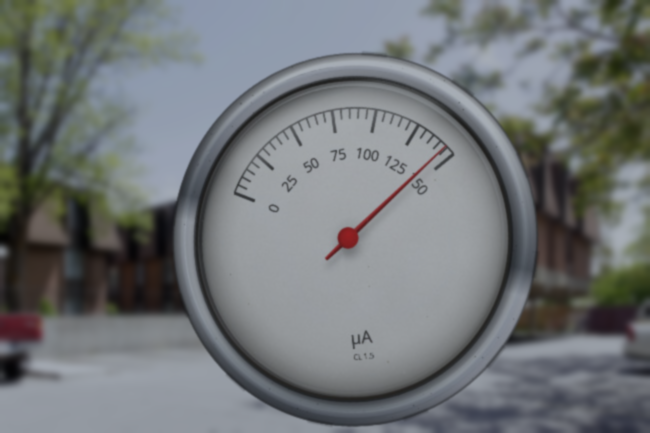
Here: **145** µA
